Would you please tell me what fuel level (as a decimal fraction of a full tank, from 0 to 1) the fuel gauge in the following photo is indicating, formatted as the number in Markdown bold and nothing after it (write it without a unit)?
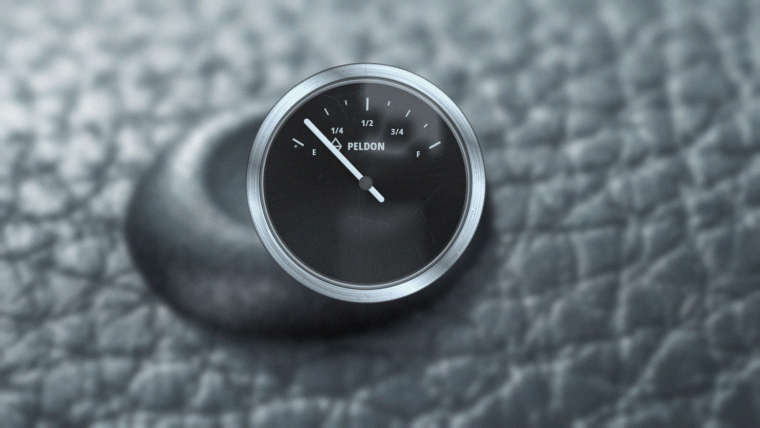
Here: **0.125**
